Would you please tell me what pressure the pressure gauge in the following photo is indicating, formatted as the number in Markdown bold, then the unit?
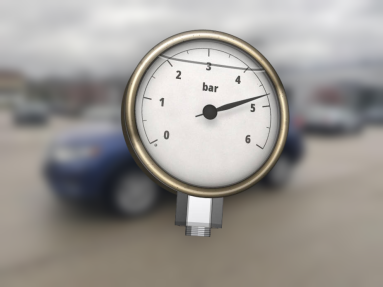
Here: **4.75** bar
